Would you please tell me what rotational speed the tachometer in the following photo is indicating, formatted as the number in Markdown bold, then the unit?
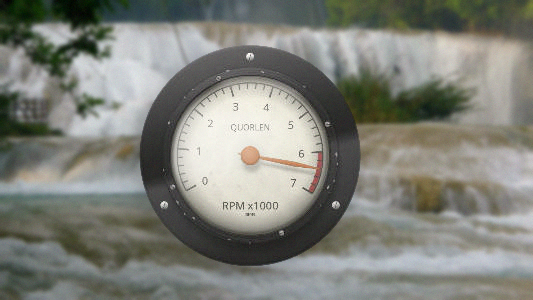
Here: **6400** rpm
